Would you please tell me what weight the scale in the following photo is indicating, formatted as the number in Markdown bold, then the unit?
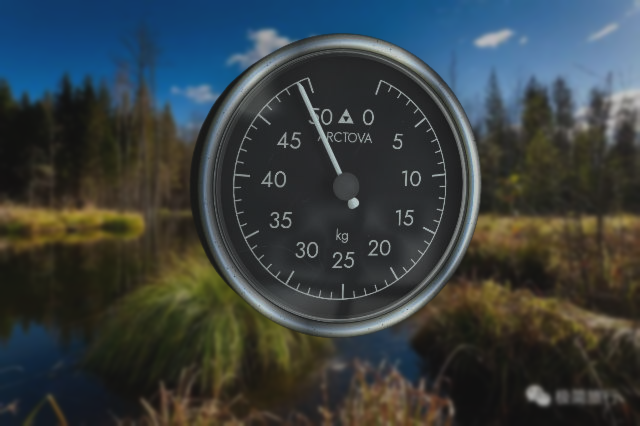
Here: **49** kg
